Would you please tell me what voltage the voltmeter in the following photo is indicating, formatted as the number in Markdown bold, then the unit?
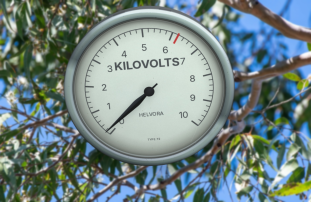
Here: **0.2** kV
